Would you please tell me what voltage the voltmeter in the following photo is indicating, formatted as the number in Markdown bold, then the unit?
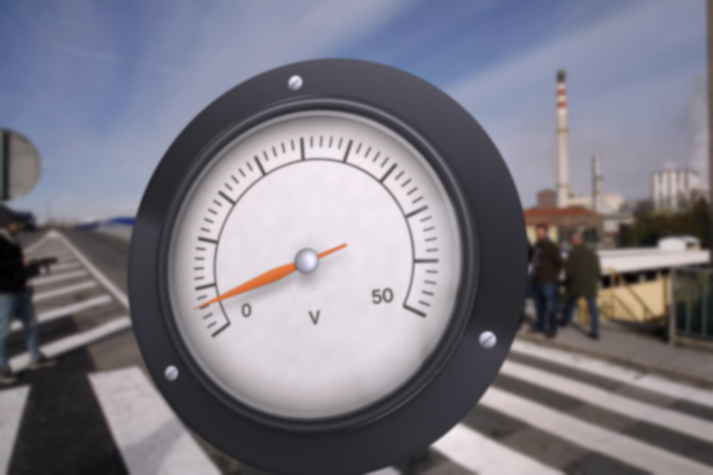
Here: **3** V
